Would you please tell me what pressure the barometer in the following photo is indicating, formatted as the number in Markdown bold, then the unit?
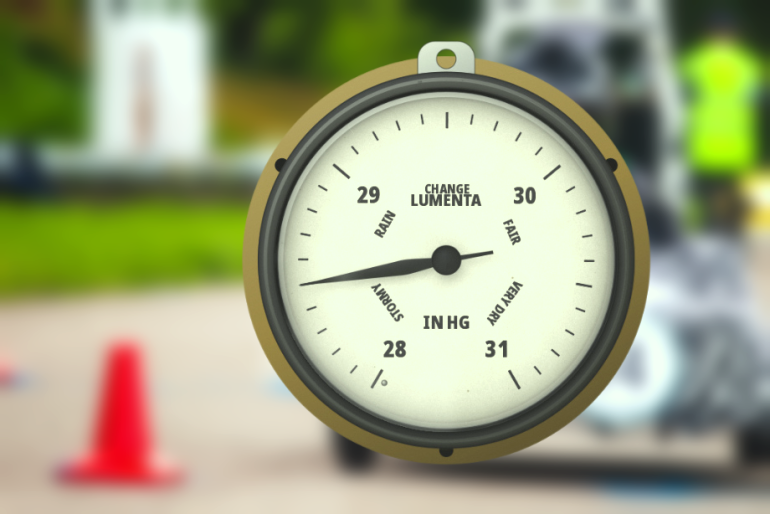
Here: **28.5** inHg
